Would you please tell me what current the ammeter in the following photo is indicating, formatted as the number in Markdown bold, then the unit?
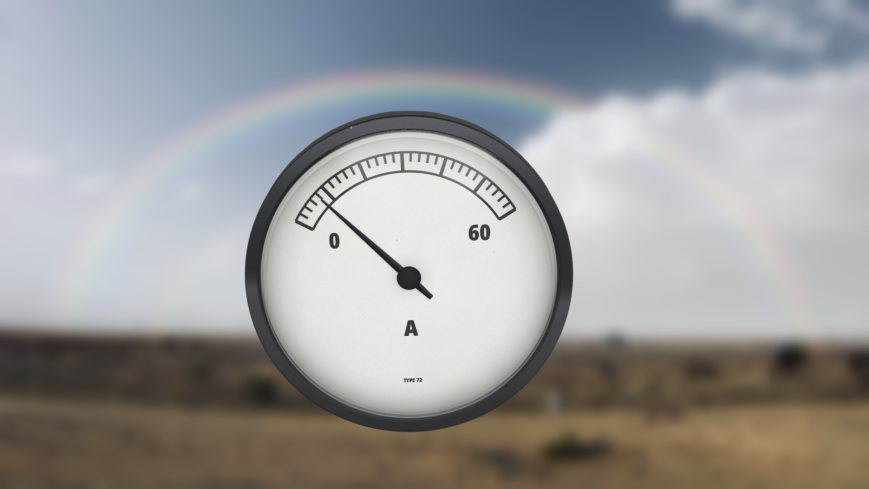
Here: **8** A
